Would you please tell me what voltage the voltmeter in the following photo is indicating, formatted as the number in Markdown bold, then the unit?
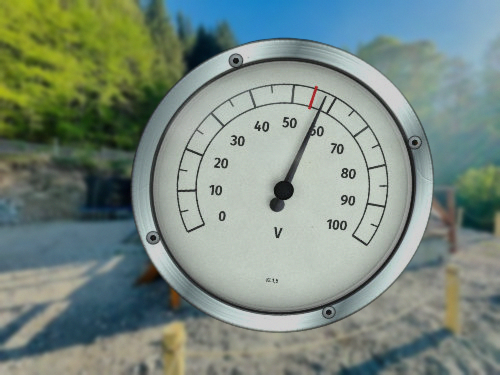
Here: **57.5** V
